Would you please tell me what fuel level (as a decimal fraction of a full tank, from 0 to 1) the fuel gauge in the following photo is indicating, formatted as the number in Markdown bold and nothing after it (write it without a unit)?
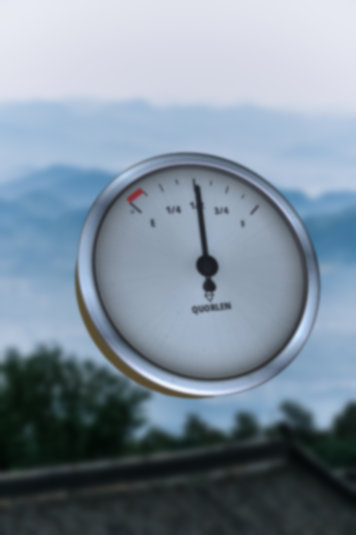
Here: **0.5**
